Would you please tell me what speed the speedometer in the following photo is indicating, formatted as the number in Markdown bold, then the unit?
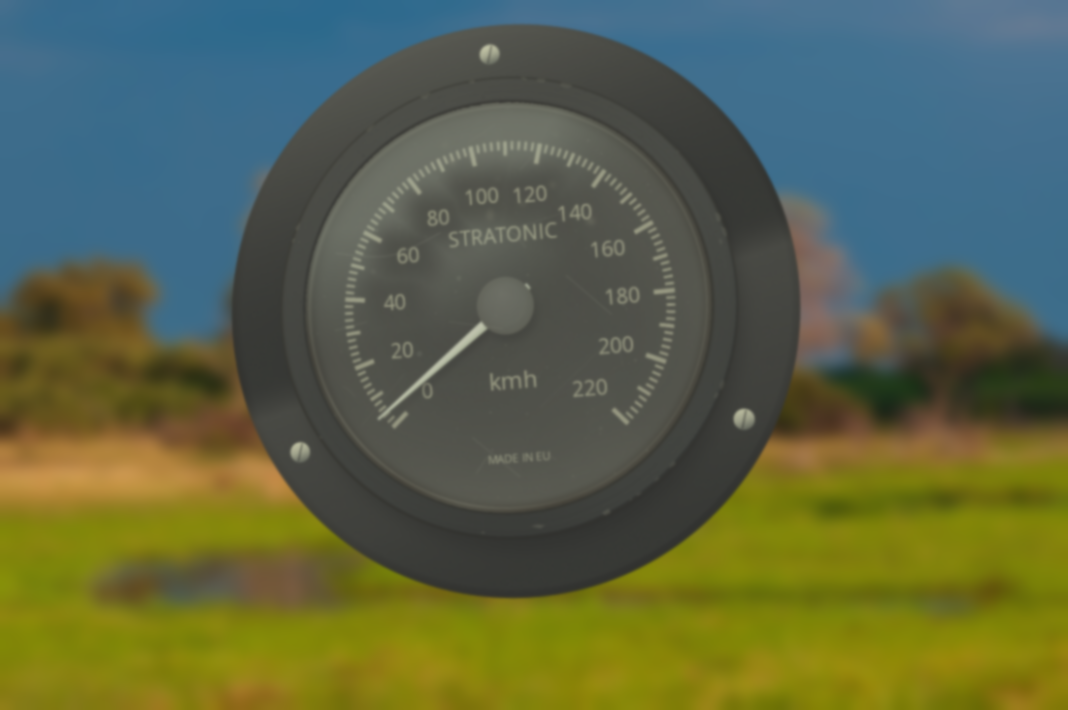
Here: **4** km/h
